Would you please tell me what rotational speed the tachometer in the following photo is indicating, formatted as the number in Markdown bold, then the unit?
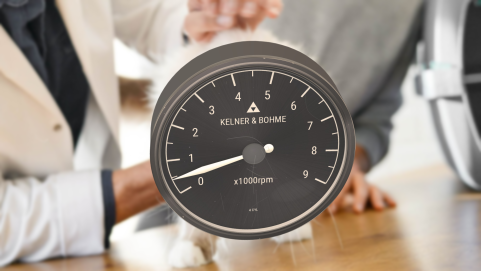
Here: **500** rpm
